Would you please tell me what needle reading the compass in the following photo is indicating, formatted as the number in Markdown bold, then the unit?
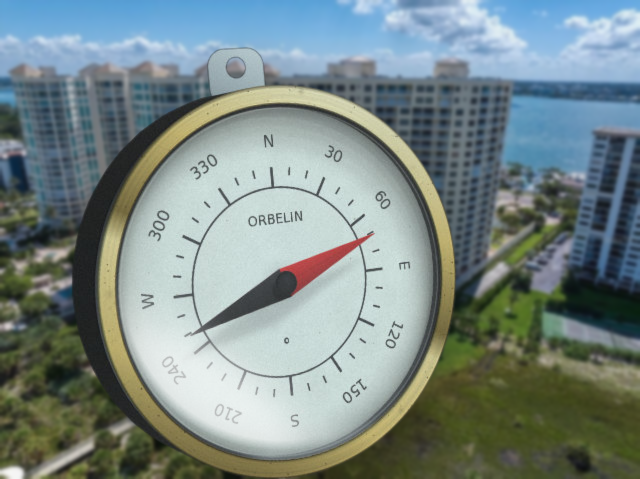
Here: **70** °
